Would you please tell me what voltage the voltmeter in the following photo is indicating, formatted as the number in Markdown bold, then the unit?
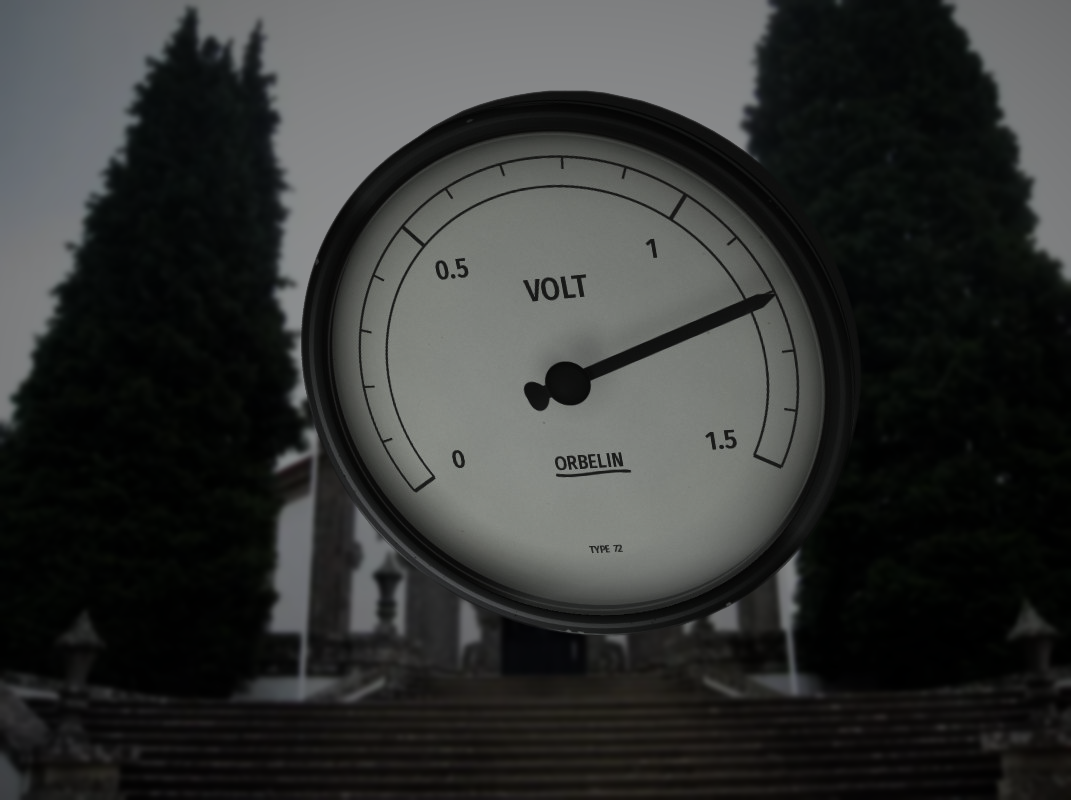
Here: **1.2** V
